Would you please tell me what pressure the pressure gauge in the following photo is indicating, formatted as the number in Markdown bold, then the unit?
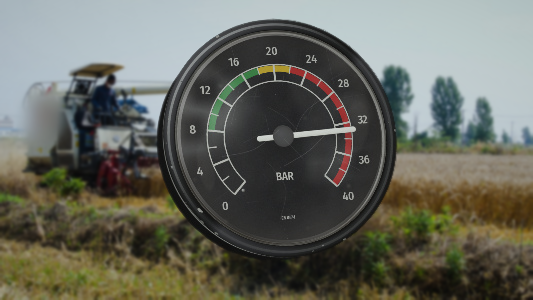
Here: **33** bar
